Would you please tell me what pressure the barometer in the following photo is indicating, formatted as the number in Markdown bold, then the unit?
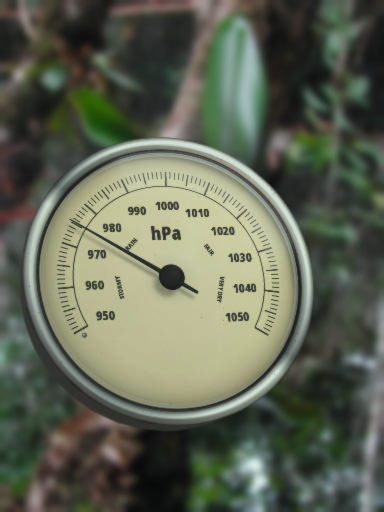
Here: **975** hPa
